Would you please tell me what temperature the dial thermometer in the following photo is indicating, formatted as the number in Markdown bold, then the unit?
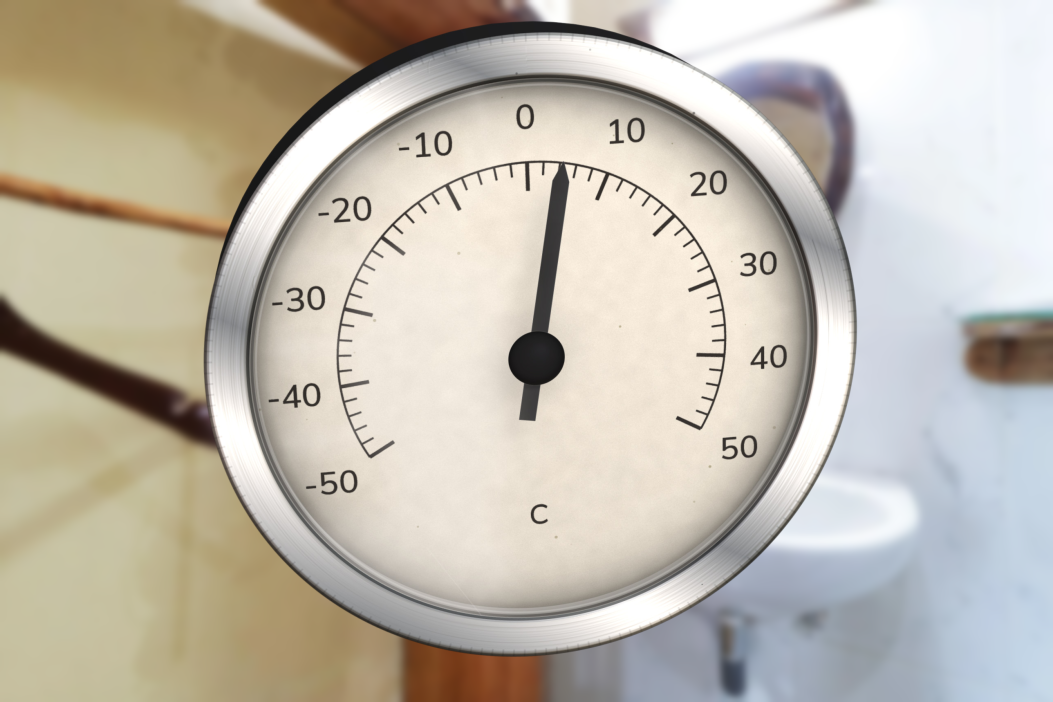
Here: **4** °C
